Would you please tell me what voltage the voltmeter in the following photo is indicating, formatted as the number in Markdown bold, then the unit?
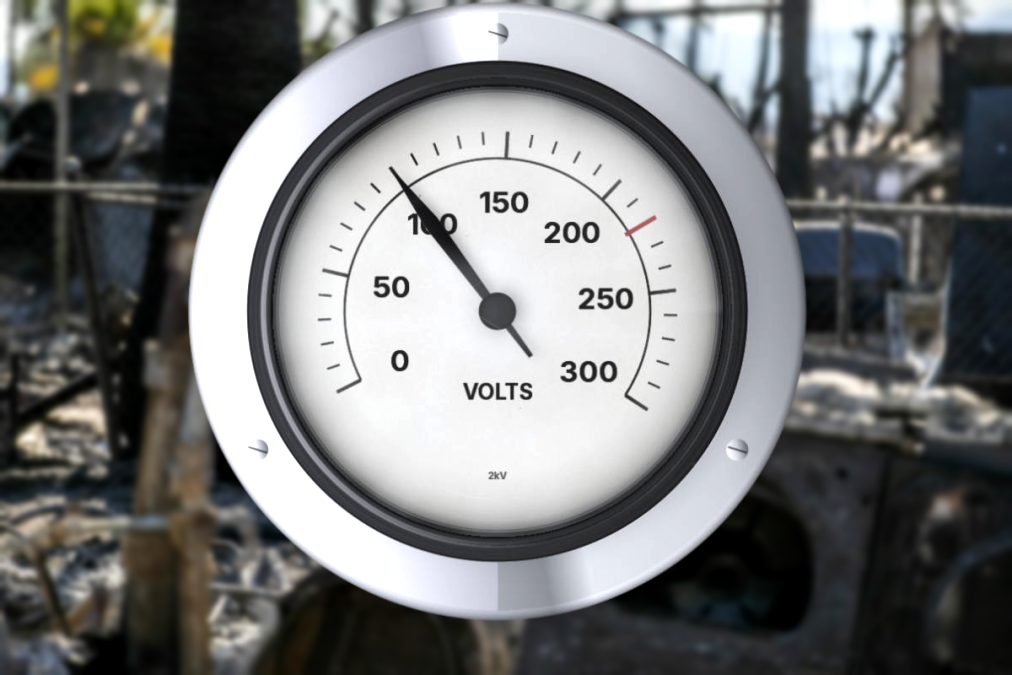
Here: **100** V
